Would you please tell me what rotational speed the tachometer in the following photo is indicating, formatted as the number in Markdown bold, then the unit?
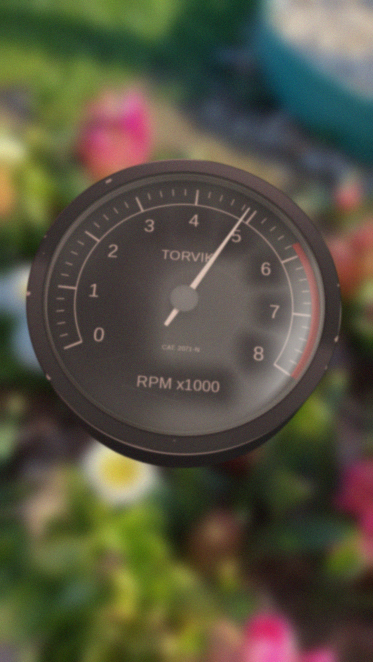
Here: **4900** rpm
